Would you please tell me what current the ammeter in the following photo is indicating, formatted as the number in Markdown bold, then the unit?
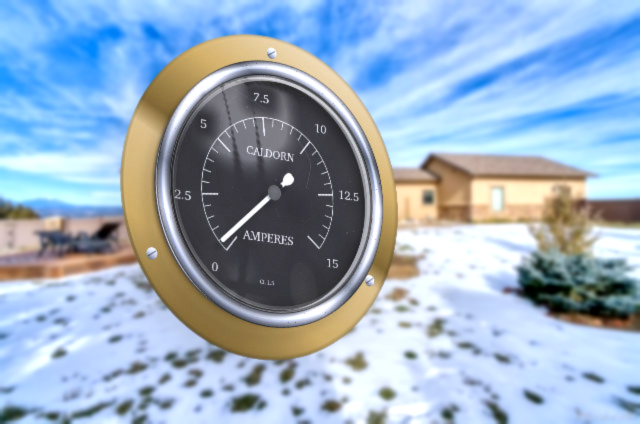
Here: **0.5** A
